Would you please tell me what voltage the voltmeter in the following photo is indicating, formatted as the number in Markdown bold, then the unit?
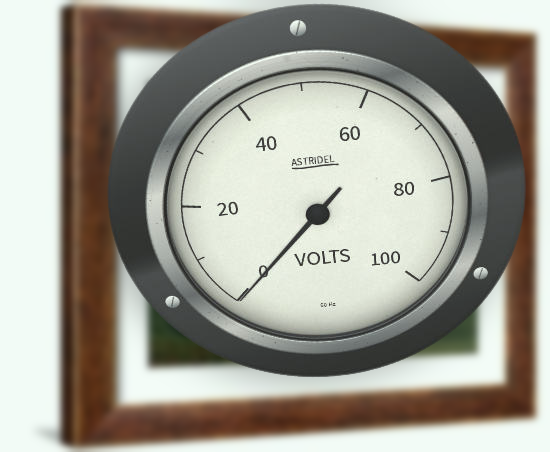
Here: **0** V
